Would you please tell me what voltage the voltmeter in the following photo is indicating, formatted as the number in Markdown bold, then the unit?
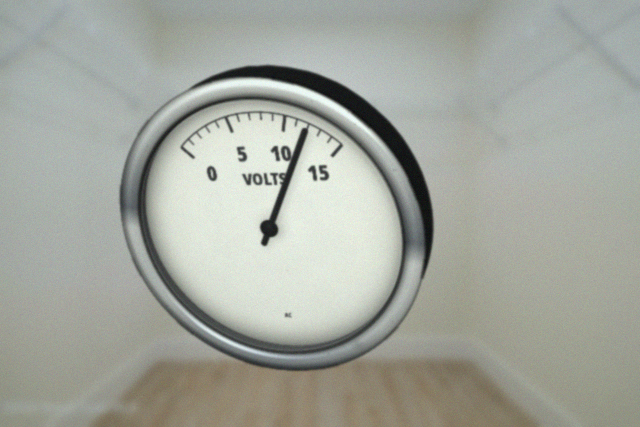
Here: **12** V
